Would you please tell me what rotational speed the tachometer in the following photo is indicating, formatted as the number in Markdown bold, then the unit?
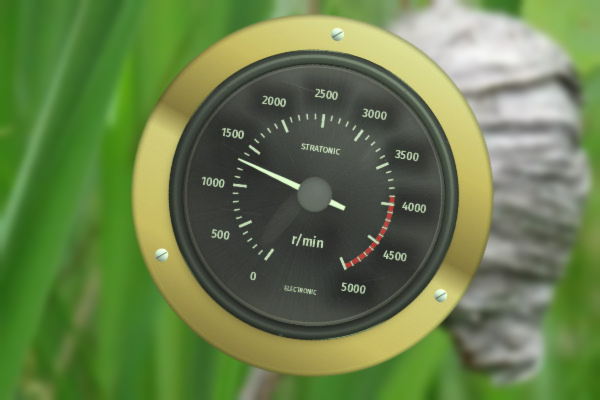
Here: **1300** rpm
